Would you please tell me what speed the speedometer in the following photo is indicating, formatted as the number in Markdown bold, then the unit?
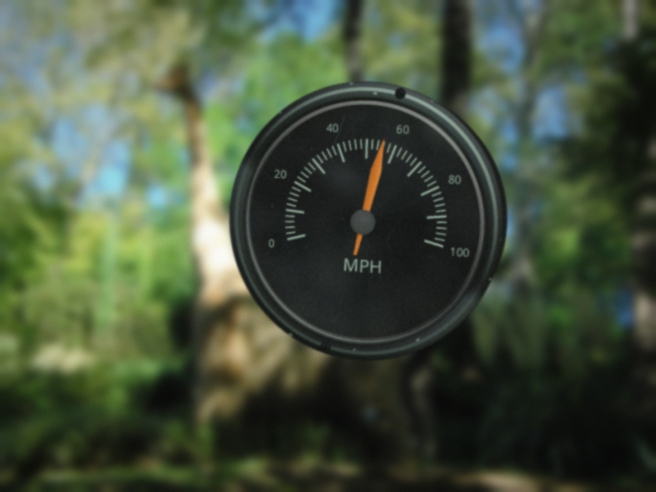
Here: **56** mph
